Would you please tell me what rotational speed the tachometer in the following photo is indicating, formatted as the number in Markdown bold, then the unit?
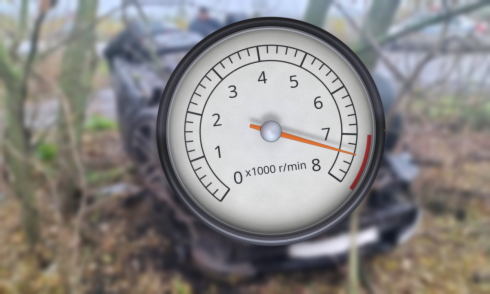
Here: **7400** rpm
